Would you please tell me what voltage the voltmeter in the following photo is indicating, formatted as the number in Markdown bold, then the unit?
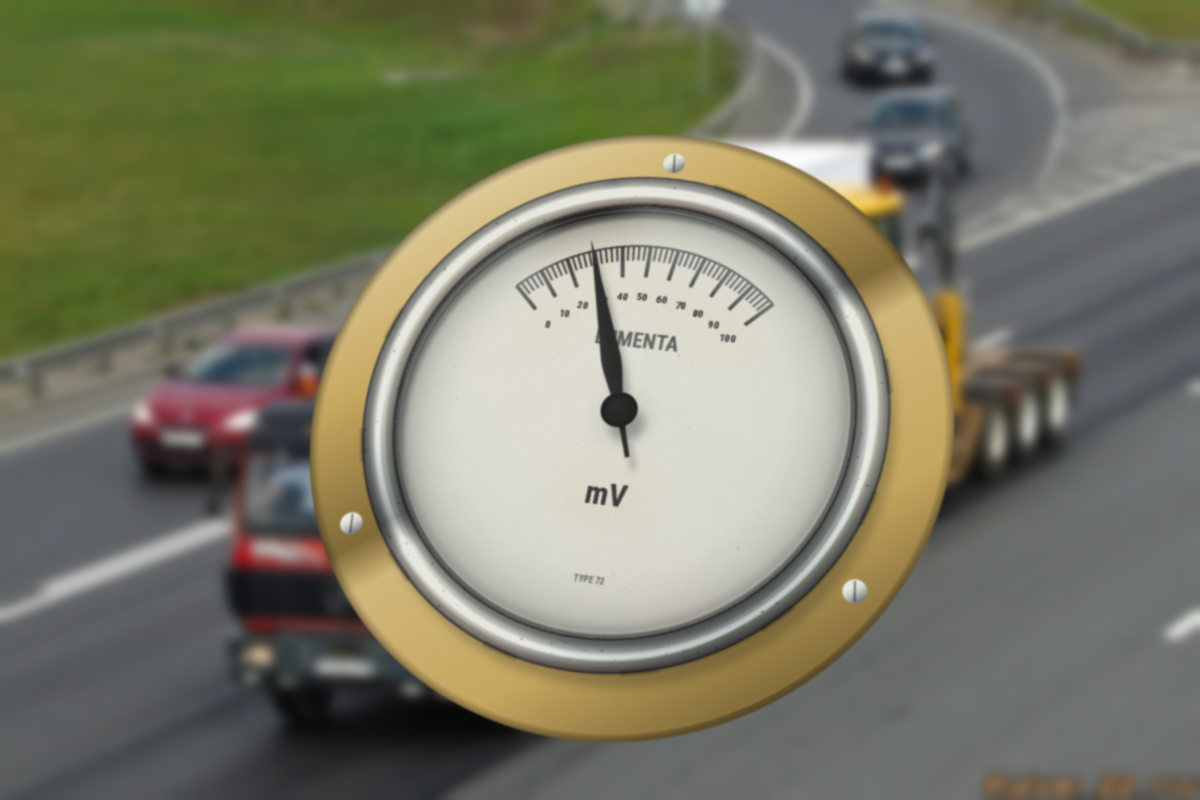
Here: **30** mV
